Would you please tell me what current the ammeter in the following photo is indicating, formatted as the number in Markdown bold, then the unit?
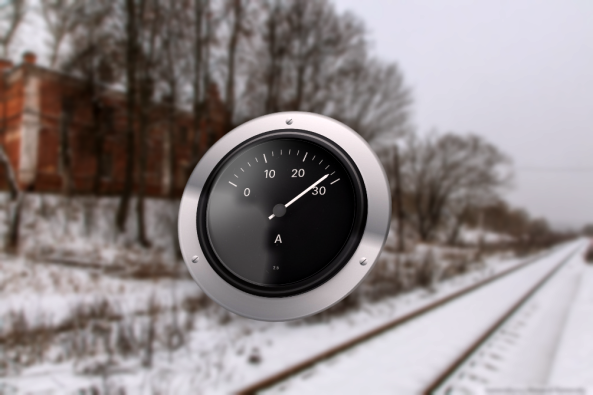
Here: **28** A
